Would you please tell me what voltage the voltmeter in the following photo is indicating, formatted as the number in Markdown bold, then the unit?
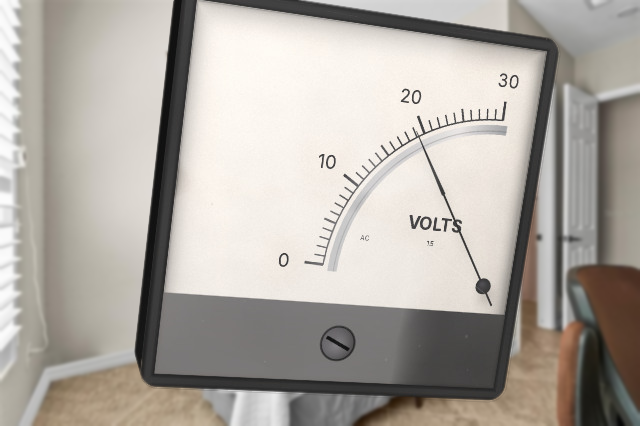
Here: **19** V
